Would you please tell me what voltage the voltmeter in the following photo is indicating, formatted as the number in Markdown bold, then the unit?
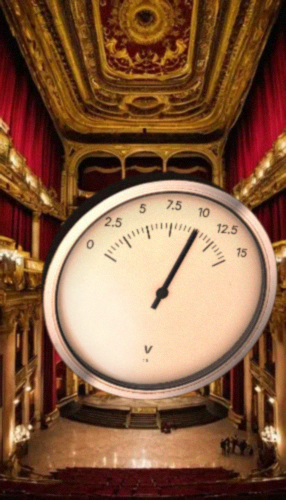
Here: **10** V
